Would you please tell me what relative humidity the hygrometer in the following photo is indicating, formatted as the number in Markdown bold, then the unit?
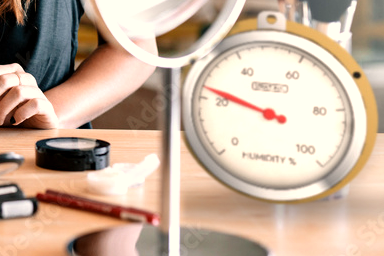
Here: **24** %
